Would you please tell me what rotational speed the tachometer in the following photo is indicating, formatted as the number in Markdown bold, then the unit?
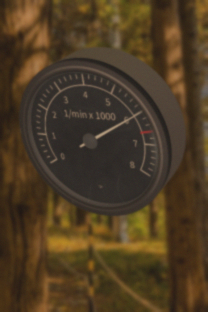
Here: **6000** rpm
